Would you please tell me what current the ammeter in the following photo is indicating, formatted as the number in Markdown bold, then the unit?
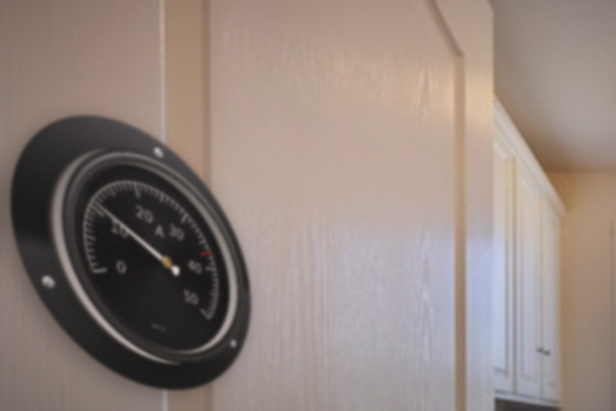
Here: **10** A
